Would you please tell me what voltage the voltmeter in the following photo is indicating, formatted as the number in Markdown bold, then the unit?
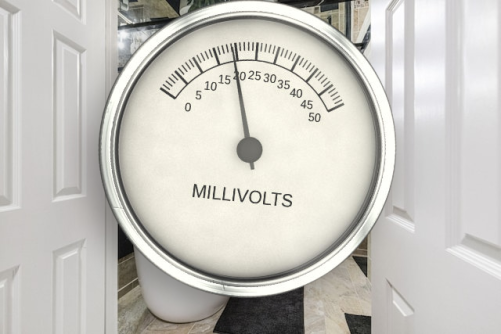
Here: **19** mV
